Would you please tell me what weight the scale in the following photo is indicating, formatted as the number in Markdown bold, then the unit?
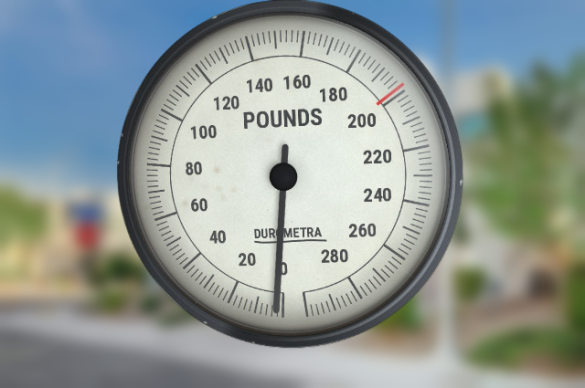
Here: **2** lb
